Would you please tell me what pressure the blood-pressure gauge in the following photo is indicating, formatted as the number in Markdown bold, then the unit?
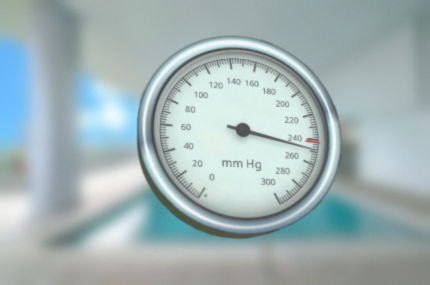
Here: **250** mmHg
